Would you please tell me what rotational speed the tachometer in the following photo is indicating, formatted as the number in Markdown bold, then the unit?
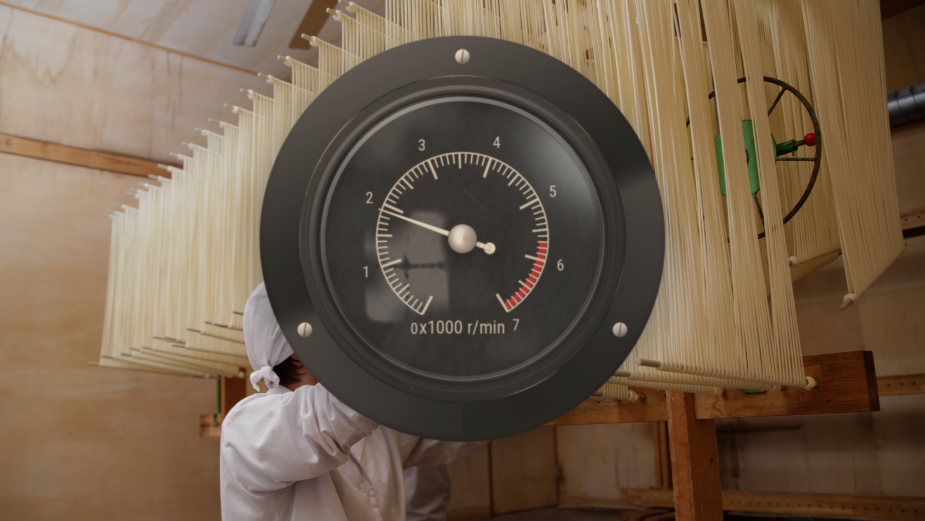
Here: **1900** rpm
